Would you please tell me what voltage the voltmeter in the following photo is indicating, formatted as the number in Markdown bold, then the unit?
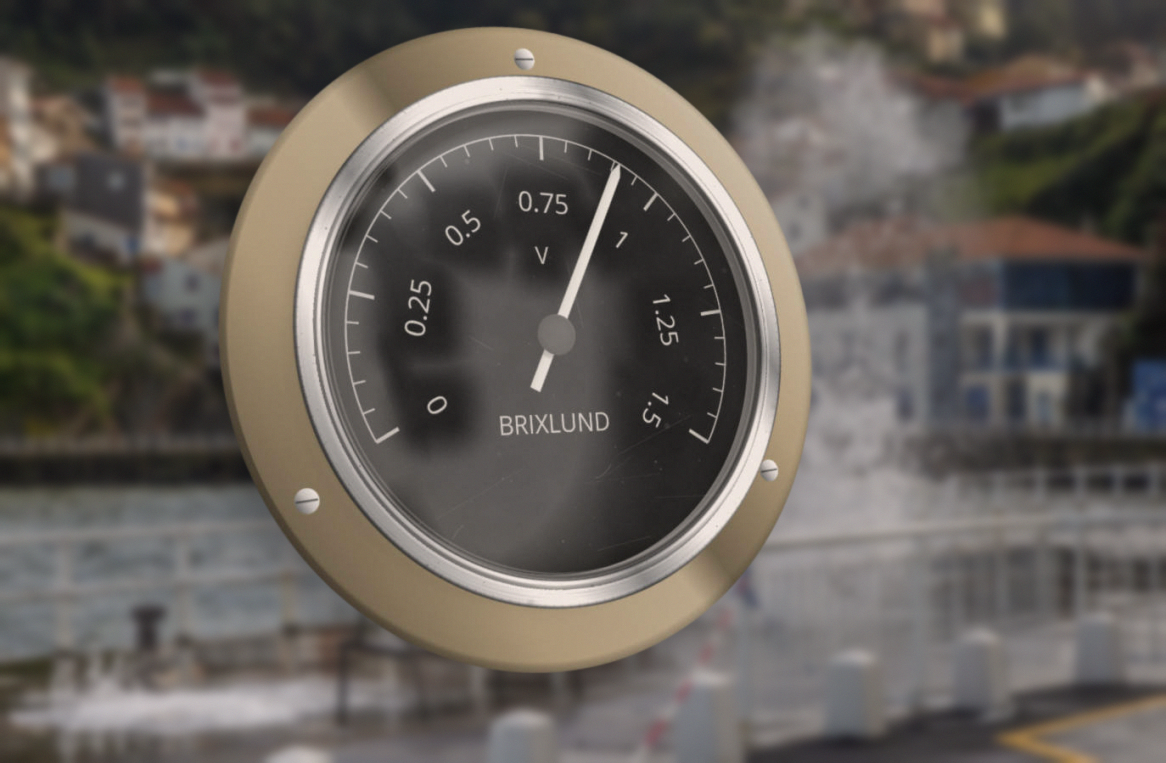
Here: **0.9** V
